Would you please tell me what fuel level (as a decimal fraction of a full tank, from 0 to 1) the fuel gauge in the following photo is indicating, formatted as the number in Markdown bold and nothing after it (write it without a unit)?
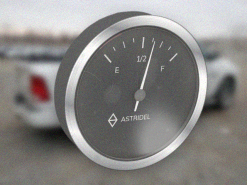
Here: **0.625**
